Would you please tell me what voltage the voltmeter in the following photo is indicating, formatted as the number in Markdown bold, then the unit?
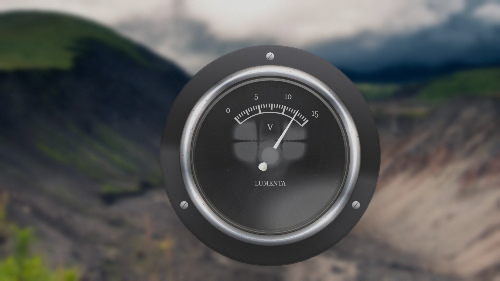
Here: **12.5** V
